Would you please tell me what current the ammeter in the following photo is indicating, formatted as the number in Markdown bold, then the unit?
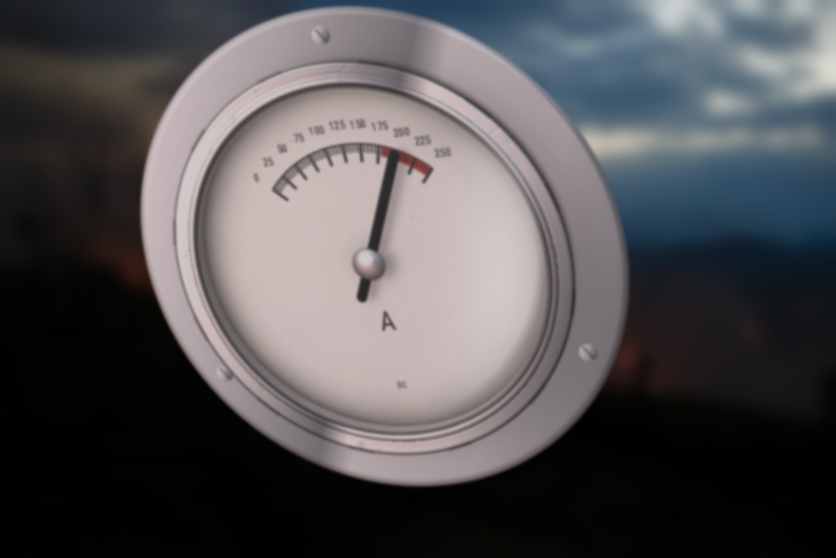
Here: **200** A
